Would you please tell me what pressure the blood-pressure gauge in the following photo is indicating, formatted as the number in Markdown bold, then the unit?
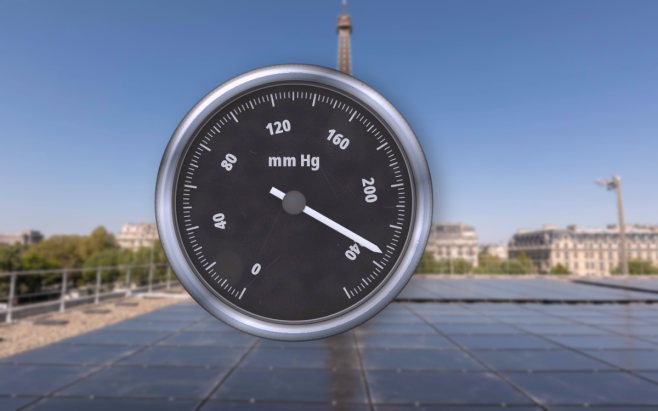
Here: **234** mmHg
